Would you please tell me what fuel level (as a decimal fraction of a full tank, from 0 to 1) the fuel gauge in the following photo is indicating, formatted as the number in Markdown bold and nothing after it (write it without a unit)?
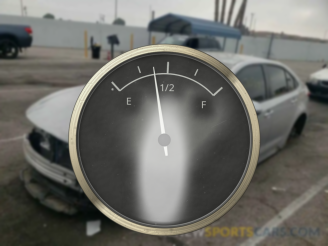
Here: **0.375**
